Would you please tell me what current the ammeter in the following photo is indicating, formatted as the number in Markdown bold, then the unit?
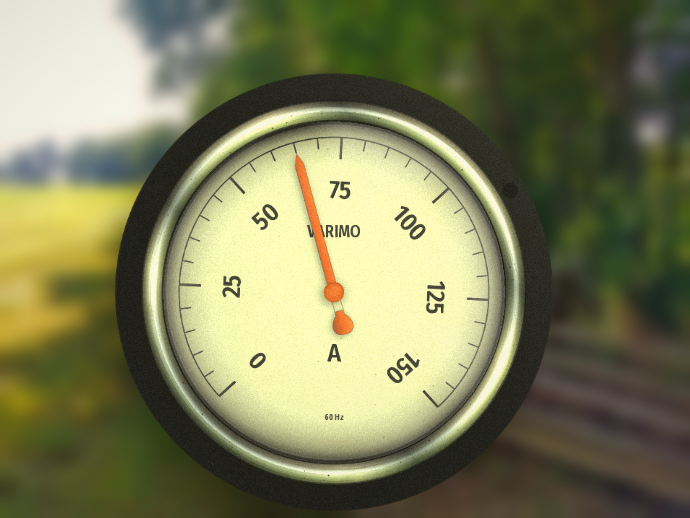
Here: **65** A
